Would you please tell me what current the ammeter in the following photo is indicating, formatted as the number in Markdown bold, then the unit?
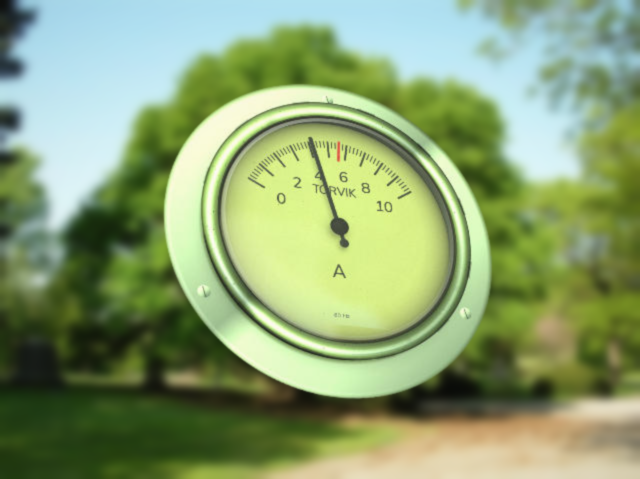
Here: **4** A
